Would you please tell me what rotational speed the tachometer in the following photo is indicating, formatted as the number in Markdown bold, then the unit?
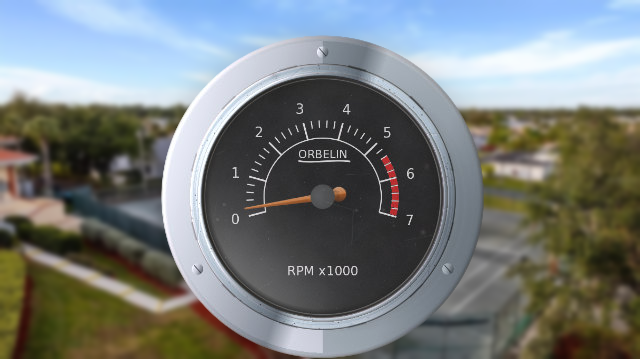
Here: **200** rpm
